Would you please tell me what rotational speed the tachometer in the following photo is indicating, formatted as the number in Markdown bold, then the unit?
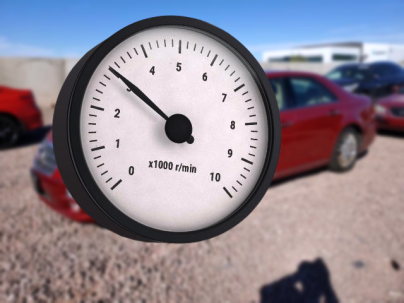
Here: **3000** rpm
